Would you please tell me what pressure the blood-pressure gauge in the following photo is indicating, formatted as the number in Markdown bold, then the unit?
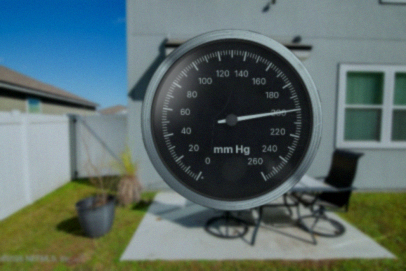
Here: **200** mmHg
